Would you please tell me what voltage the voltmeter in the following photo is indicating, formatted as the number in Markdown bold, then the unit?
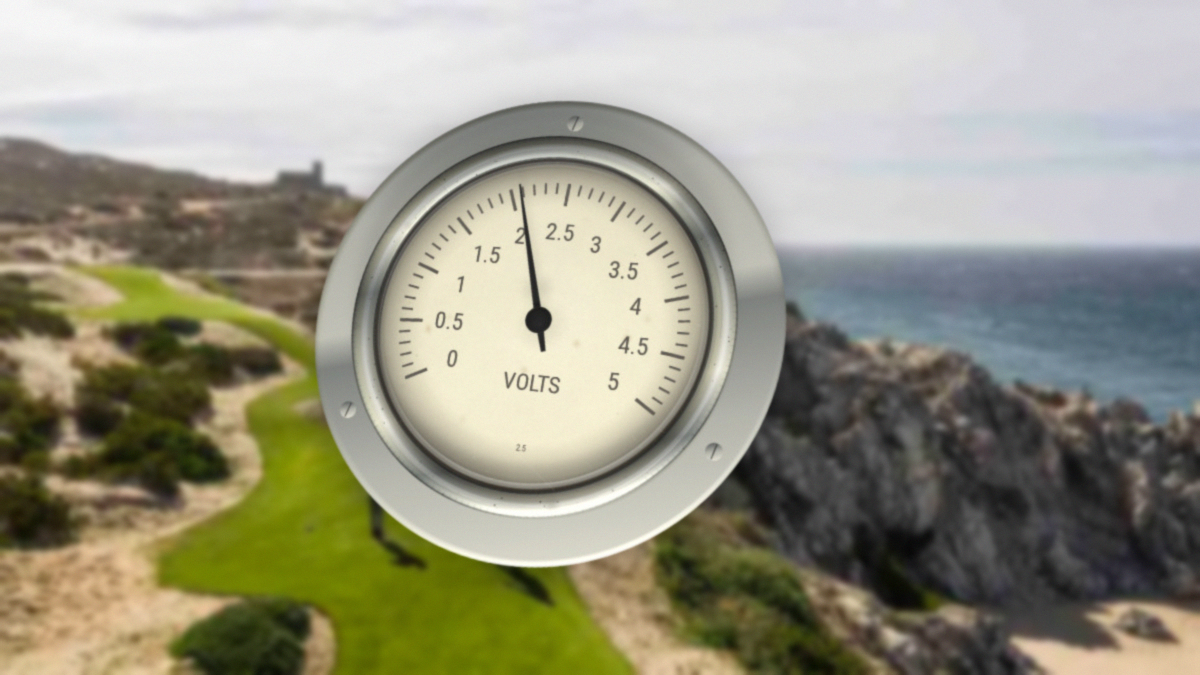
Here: **2.1** V
